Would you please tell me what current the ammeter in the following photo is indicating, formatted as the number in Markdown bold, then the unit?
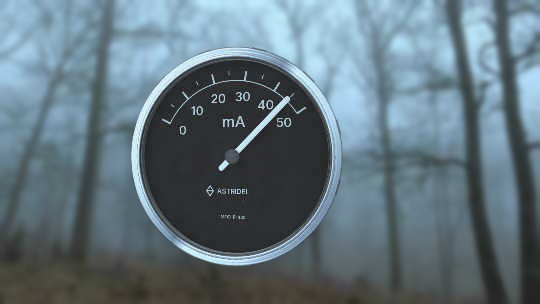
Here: **45** mA
